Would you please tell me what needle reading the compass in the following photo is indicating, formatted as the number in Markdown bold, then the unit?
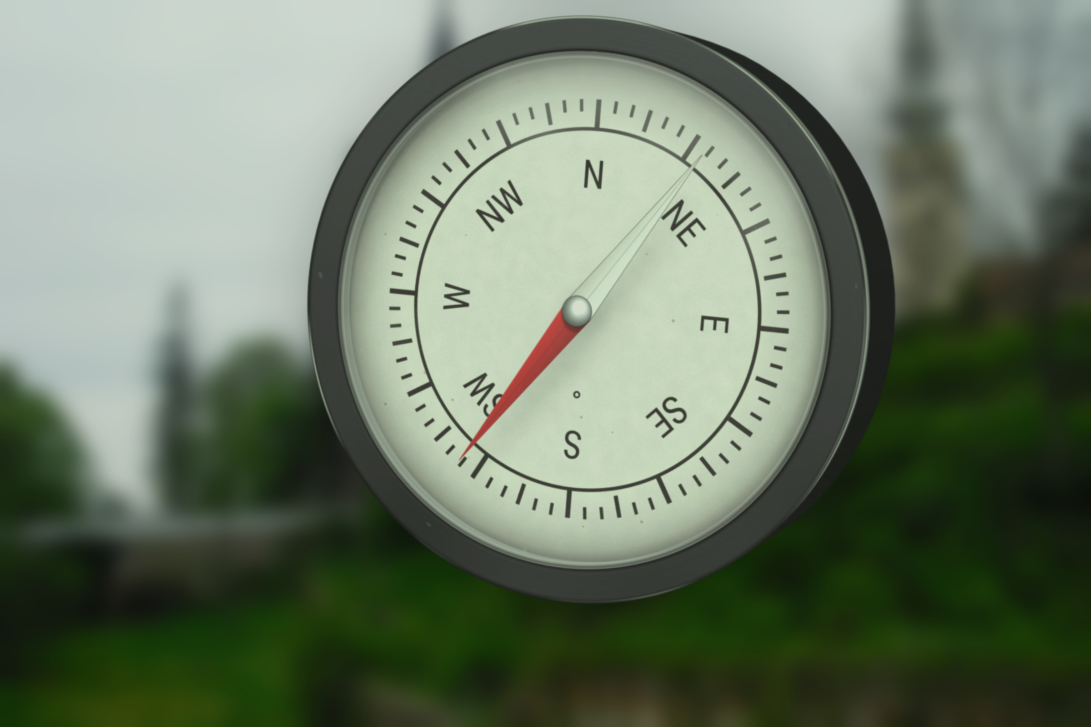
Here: **215** °
